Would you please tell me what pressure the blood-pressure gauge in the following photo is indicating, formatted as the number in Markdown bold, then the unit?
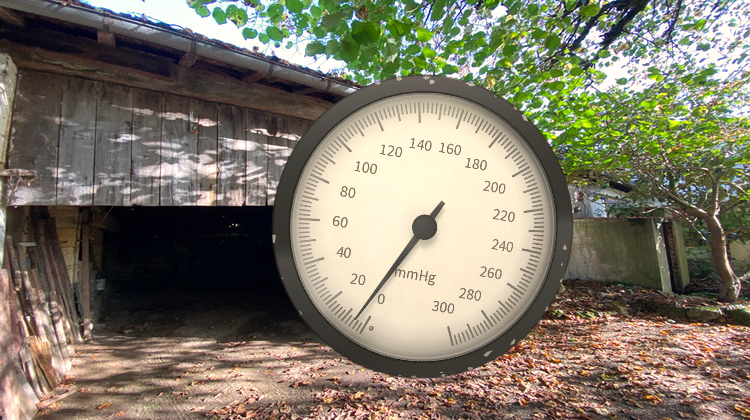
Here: **6** mmHg
